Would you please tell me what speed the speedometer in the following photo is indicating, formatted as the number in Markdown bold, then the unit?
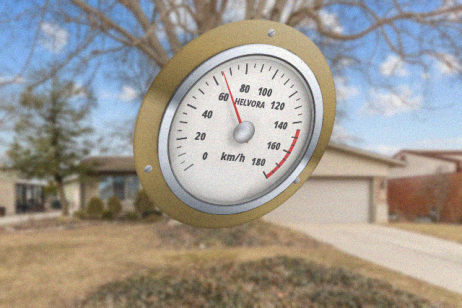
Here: **65** km/h
